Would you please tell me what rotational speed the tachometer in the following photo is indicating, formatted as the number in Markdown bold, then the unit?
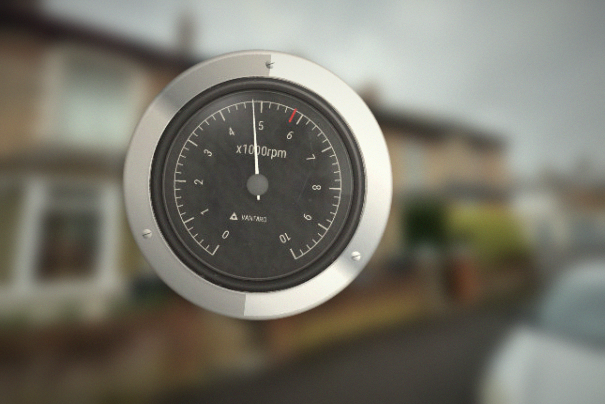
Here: **4800** rpm
